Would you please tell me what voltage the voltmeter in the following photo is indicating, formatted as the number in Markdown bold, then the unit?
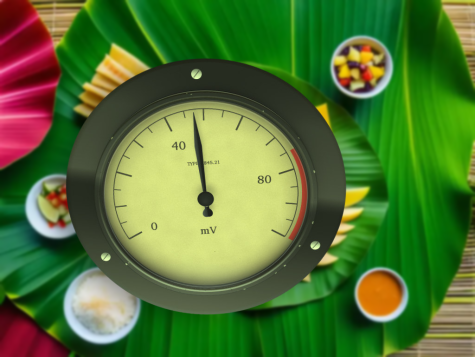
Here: **47.5** mV
